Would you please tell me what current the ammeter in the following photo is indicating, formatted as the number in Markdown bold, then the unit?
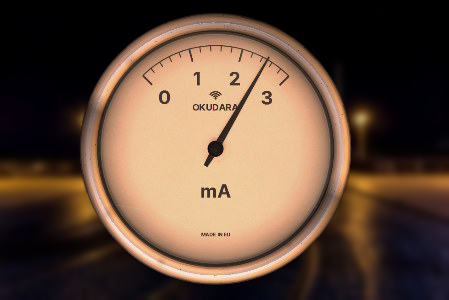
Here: **2.5** mA
